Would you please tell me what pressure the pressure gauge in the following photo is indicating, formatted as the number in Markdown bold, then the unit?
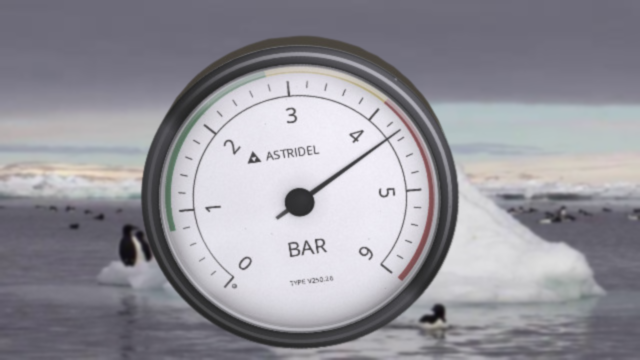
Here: **4.3** bar
